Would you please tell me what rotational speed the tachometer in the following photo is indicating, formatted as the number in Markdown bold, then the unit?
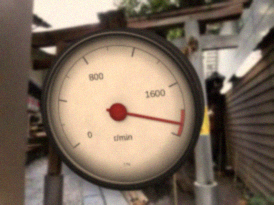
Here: **1900** rpm
